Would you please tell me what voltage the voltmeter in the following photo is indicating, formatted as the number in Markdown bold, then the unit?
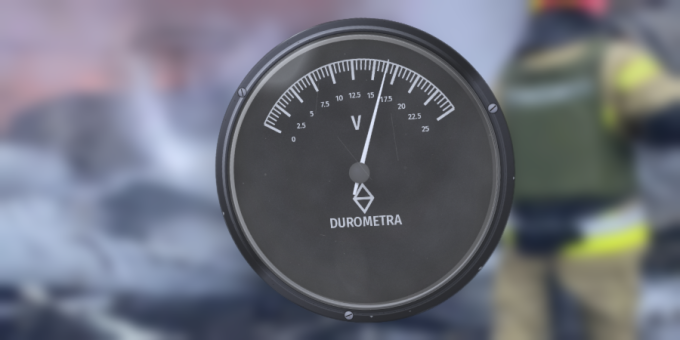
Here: **16.5** V
